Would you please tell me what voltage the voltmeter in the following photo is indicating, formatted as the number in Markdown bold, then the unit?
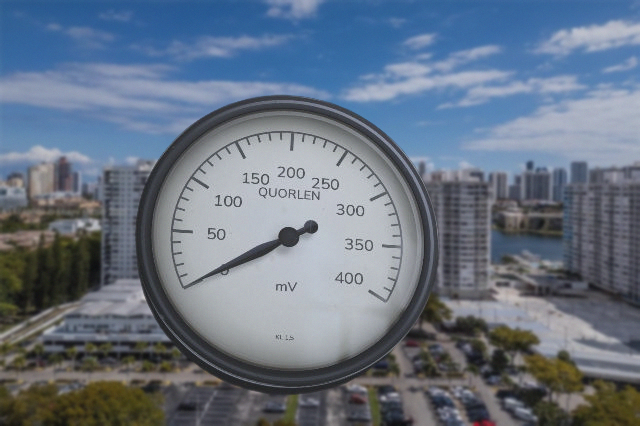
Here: **0** mV
